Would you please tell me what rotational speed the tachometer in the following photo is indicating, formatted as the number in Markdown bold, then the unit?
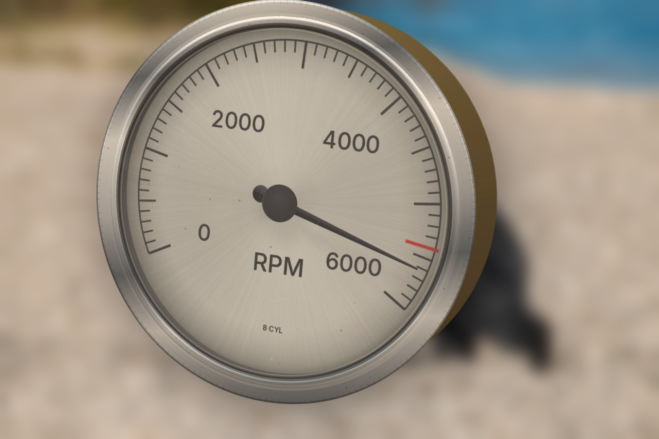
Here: **5600** rpm
